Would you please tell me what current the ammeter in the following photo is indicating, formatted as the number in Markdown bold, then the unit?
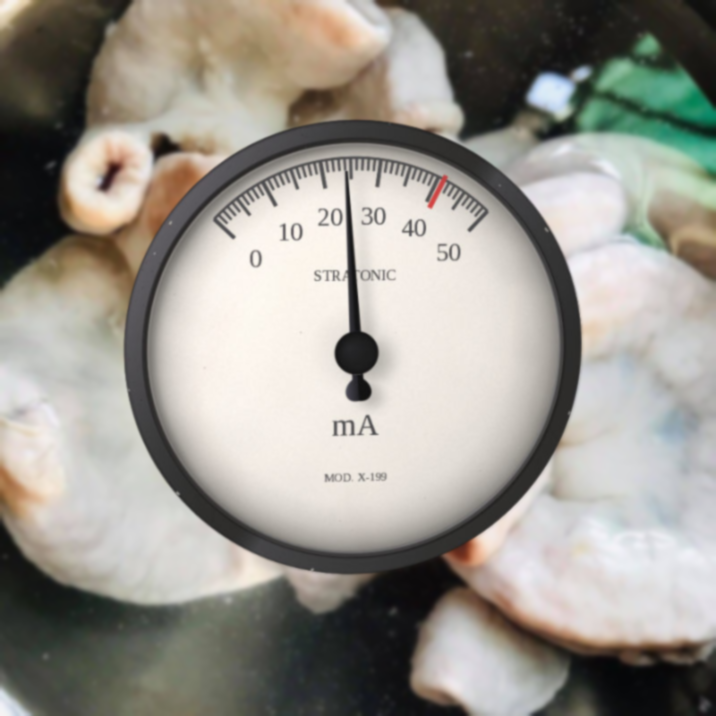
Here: **24** mA
